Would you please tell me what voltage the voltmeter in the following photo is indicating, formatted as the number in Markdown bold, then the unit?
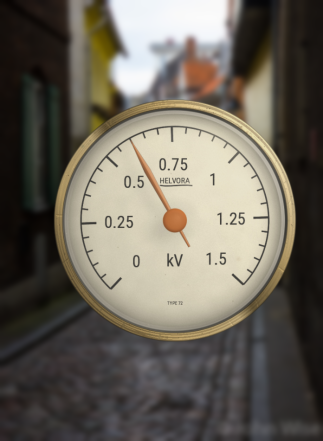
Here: **0.6** kV
